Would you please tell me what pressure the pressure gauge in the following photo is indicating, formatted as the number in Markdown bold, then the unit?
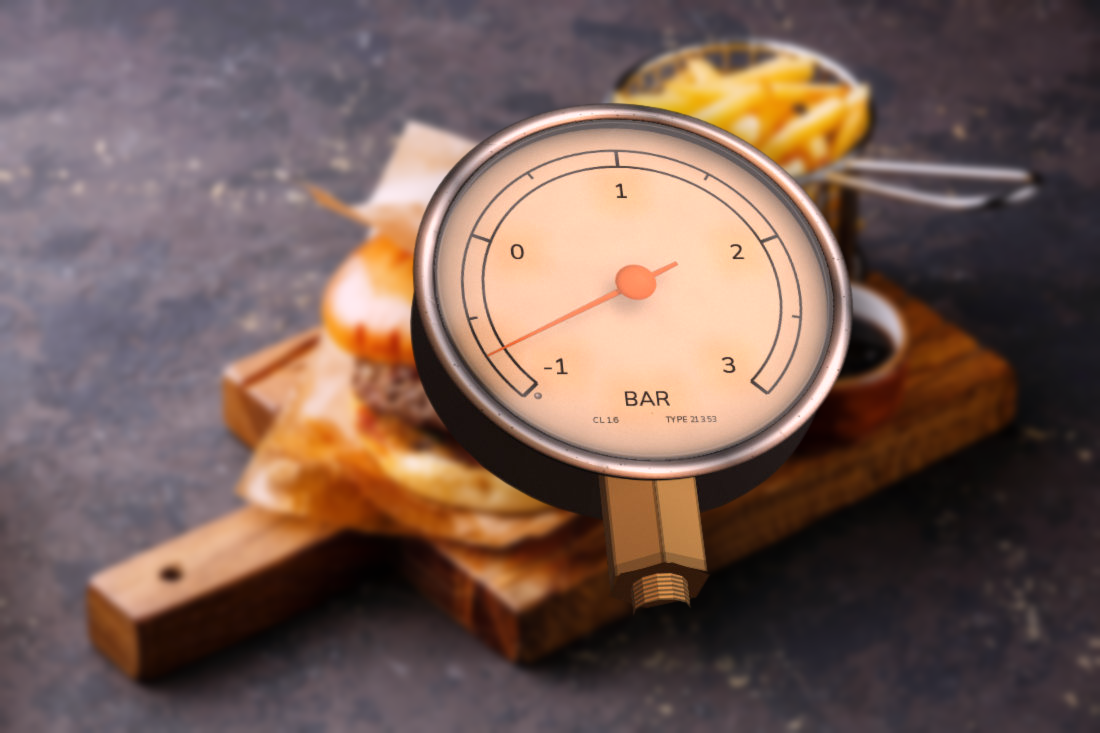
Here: **-0.75** bar
